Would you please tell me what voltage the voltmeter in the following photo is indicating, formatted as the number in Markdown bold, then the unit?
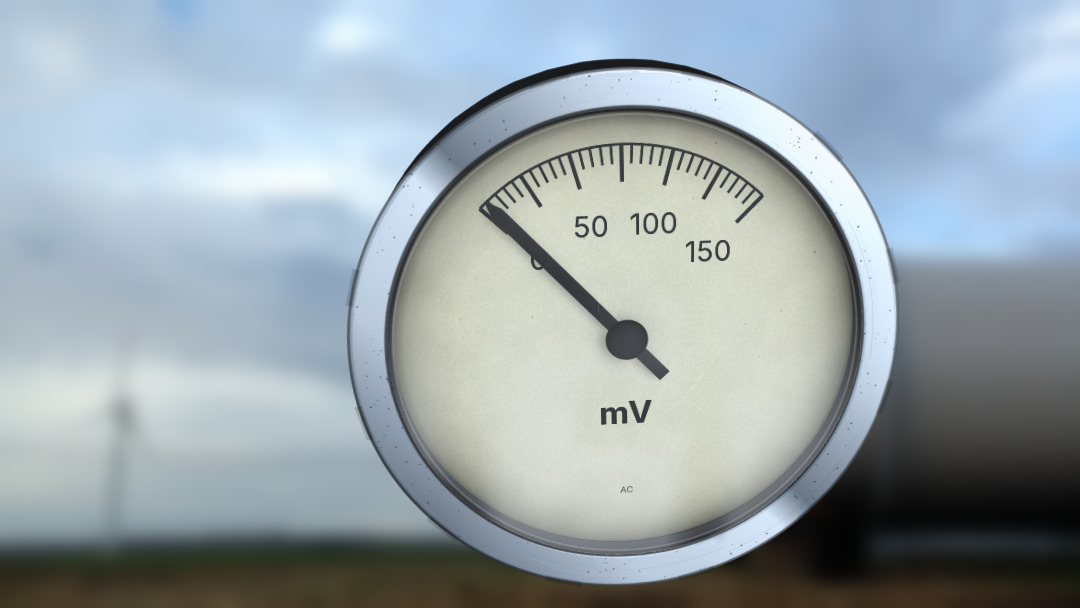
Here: **5** mV
